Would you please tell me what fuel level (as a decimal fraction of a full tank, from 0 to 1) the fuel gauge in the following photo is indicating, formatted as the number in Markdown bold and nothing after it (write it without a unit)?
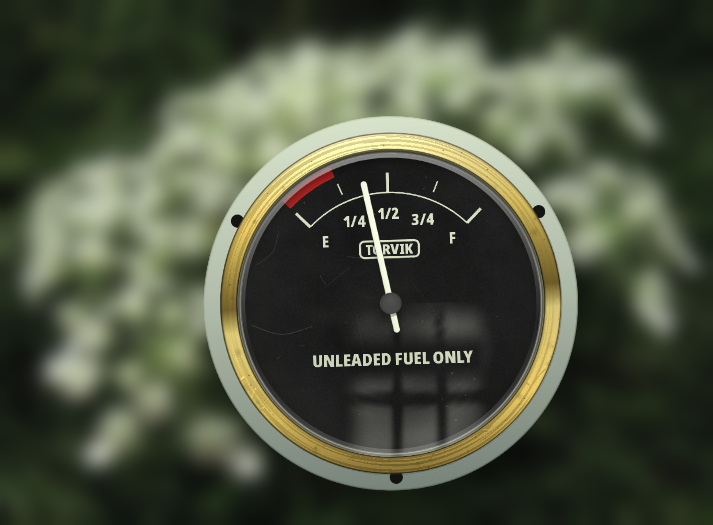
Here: **0.375**
